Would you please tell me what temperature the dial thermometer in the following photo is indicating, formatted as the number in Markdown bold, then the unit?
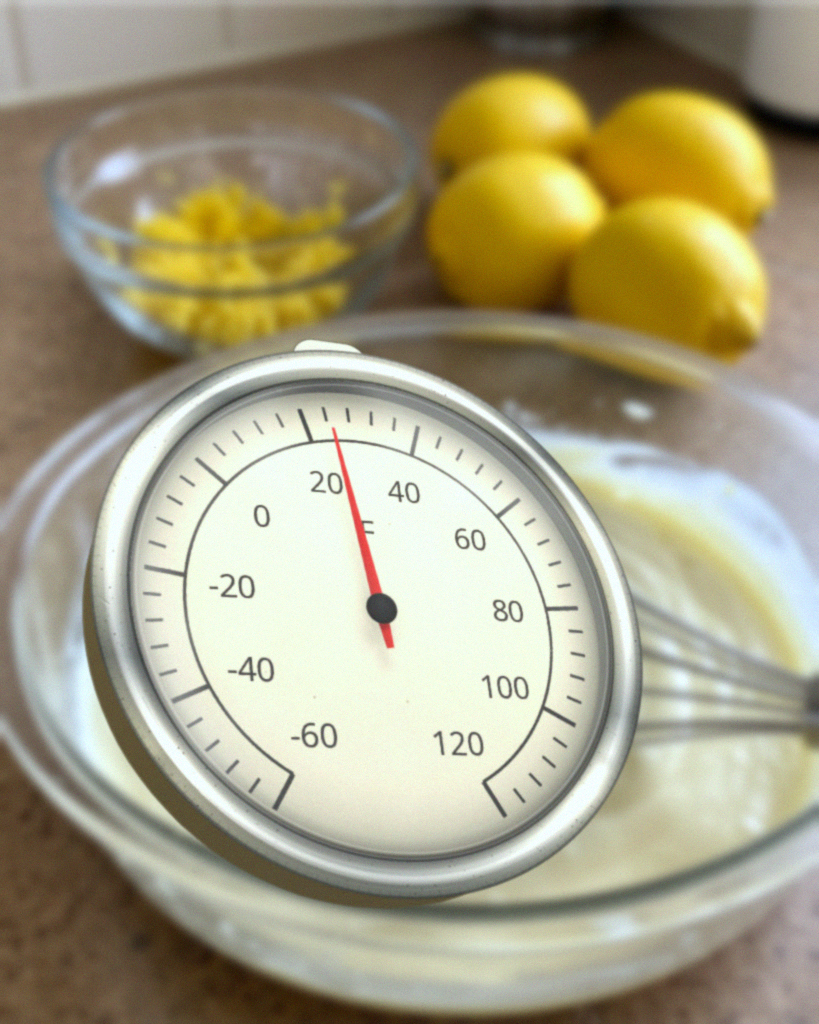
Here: **24** °F
